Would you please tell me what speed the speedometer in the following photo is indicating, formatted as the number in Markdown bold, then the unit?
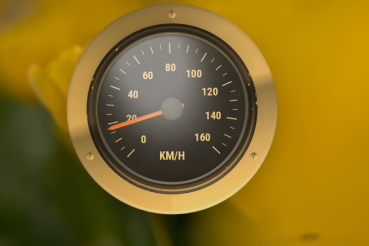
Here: **17.5** km/h
